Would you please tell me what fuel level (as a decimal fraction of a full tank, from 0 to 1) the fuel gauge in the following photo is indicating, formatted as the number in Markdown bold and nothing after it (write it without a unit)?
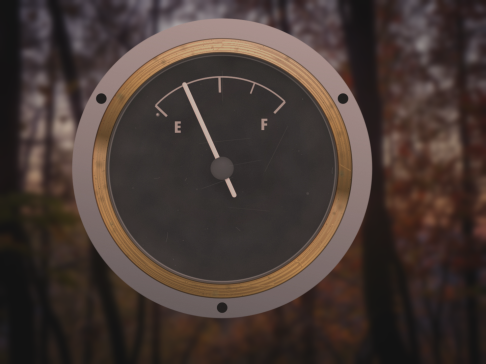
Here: **0.25**
